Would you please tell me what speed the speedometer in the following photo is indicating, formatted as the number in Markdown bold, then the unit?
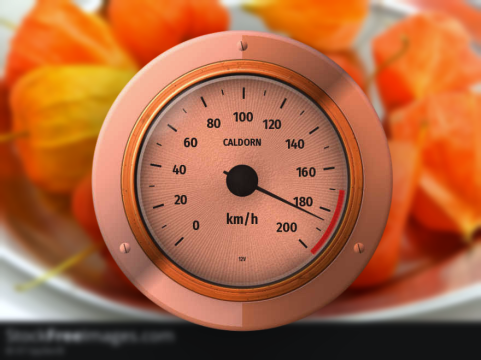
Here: **185** km/h
